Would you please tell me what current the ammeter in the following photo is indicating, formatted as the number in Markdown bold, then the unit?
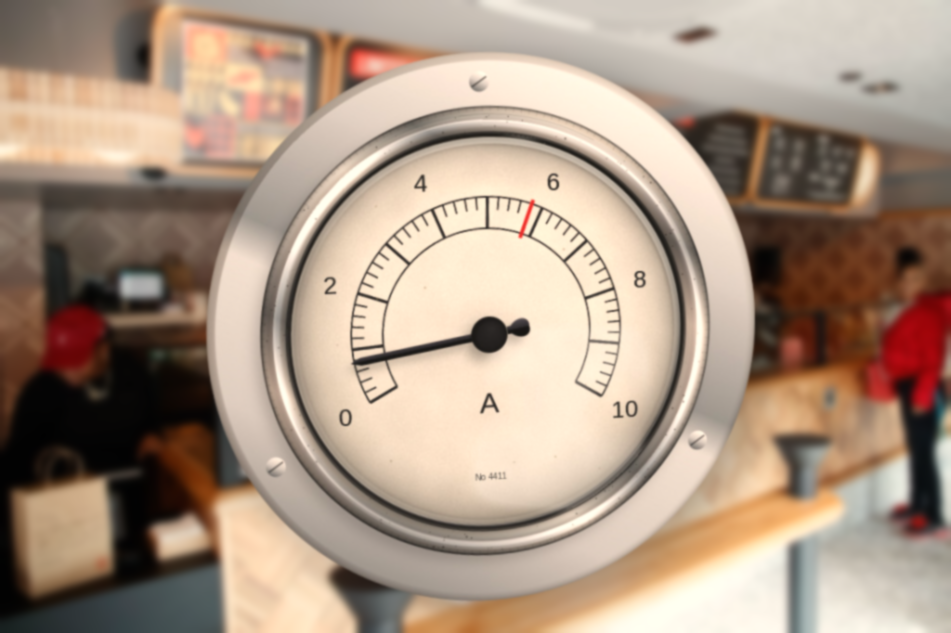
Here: **0.8** A
